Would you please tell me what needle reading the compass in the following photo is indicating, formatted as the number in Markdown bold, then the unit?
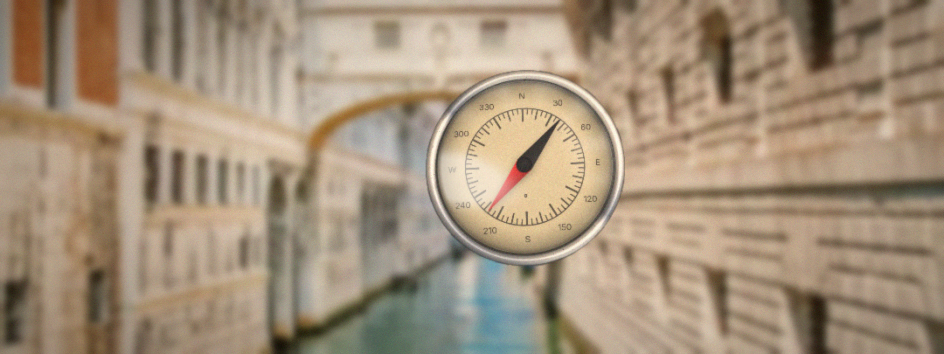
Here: **220** °
